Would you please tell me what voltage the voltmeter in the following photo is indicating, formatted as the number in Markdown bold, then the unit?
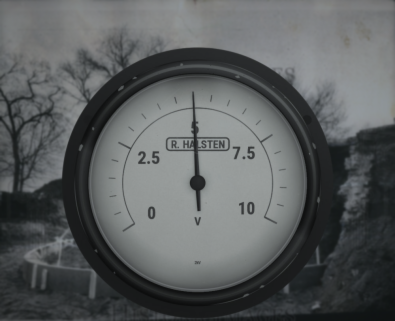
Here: **5** V
